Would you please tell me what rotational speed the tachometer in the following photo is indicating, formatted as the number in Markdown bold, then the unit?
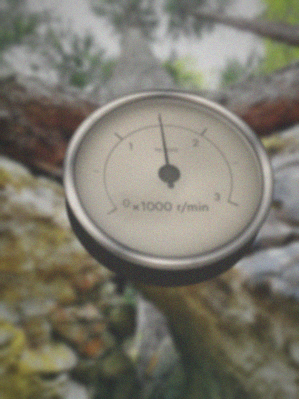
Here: **1500** rpm
